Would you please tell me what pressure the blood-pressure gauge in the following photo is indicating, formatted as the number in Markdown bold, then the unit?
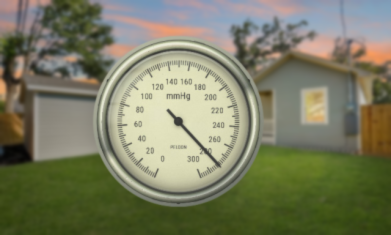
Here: **280** mmHg
